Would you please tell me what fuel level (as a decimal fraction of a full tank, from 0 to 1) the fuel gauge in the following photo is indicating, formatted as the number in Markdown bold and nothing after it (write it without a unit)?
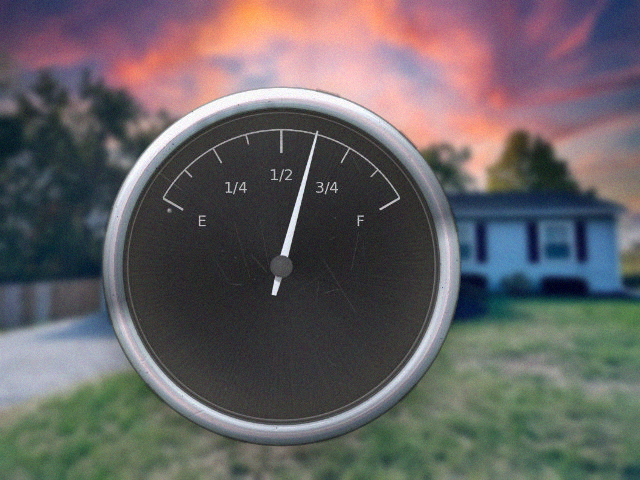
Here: **0.625**
